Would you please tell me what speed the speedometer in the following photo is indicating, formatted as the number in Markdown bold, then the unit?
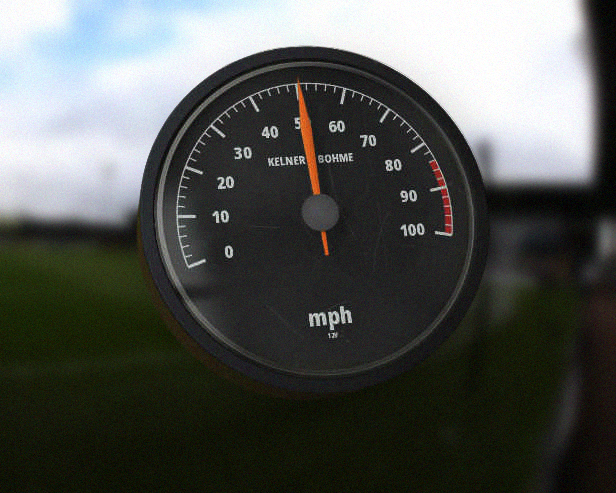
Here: **50** mph
